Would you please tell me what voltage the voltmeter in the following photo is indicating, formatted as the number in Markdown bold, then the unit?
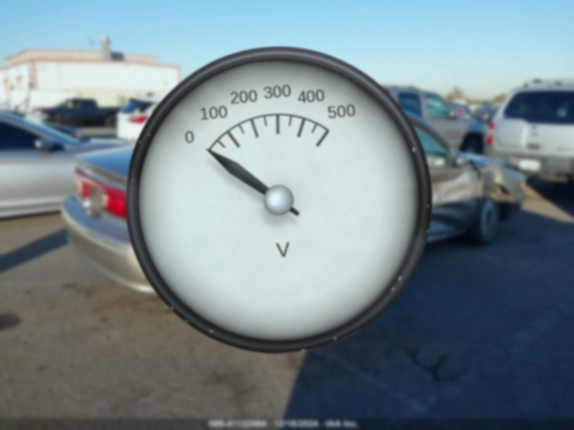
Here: **0** V
